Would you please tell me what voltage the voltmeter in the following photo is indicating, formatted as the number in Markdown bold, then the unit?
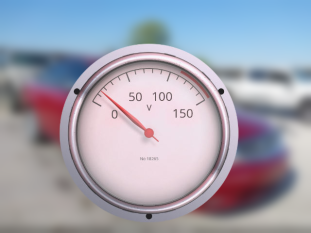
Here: **15** V
